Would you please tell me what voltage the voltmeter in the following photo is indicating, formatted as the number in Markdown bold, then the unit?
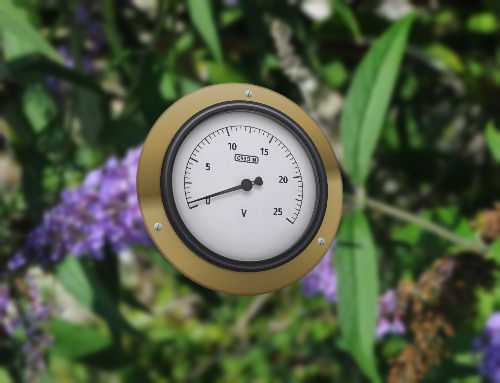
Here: **0.5** V
